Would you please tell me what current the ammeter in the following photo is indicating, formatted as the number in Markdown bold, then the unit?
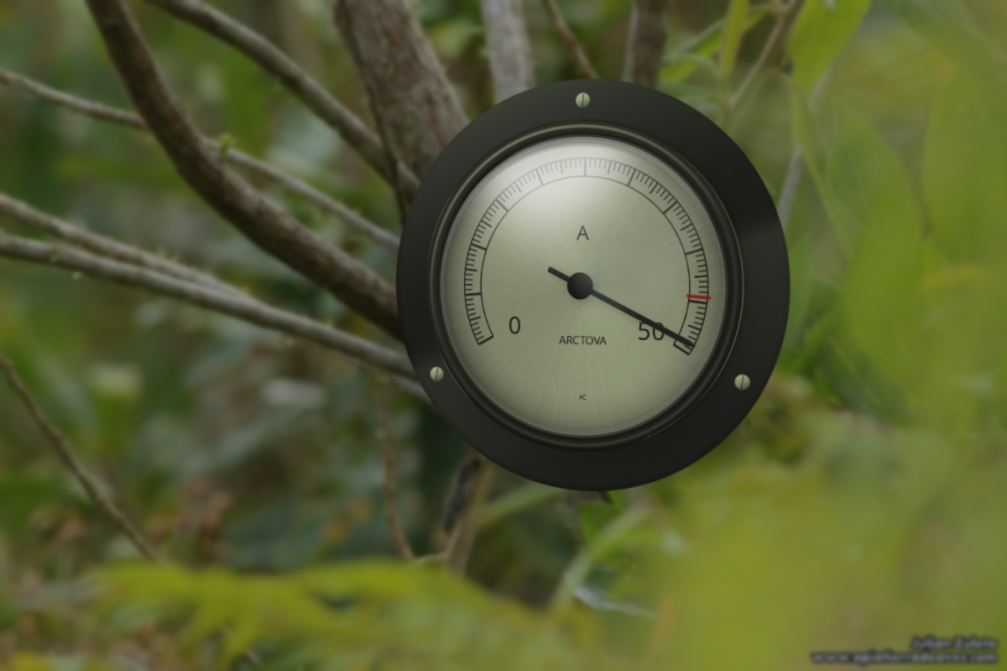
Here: **49** A
